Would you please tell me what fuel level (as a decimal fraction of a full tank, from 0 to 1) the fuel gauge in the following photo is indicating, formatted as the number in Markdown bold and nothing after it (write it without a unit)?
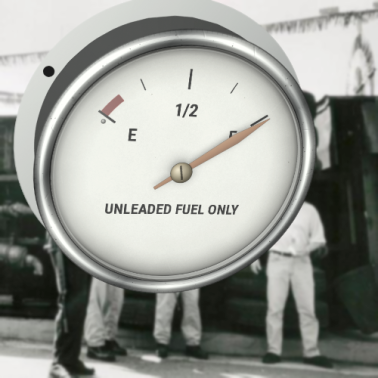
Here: **1**
